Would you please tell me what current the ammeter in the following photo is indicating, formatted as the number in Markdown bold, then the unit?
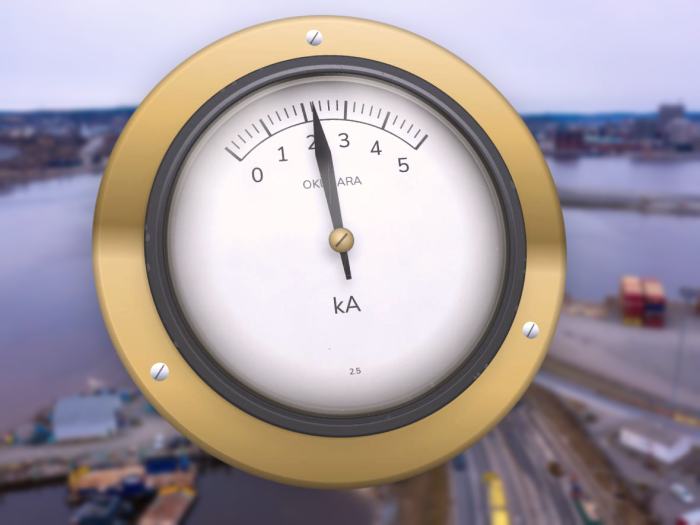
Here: **2.2** kA
